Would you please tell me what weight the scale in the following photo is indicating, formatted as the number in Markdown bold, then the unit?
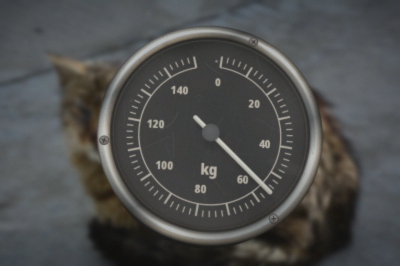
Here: **56** kg
